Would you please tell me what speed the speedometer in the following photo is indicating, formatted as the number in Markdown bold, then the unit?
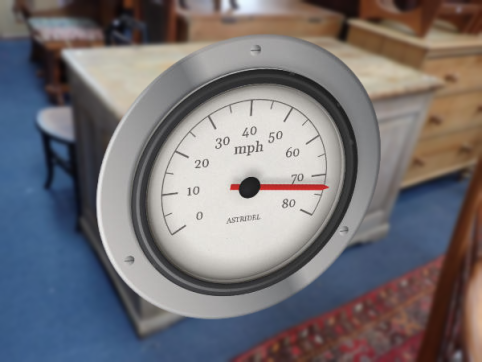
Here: **72.5** mph
